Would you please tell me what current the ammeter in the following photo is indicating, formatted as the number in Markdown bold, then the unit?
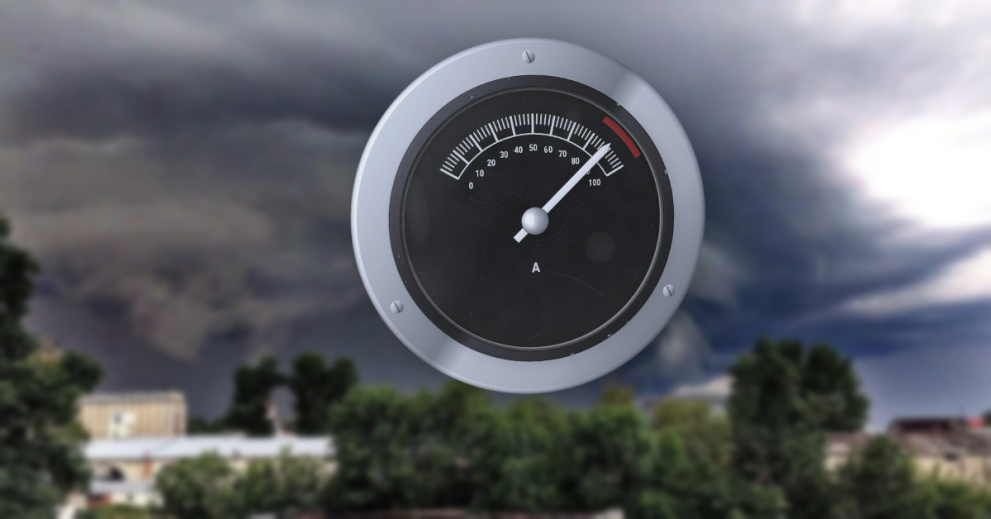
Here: **88** A
